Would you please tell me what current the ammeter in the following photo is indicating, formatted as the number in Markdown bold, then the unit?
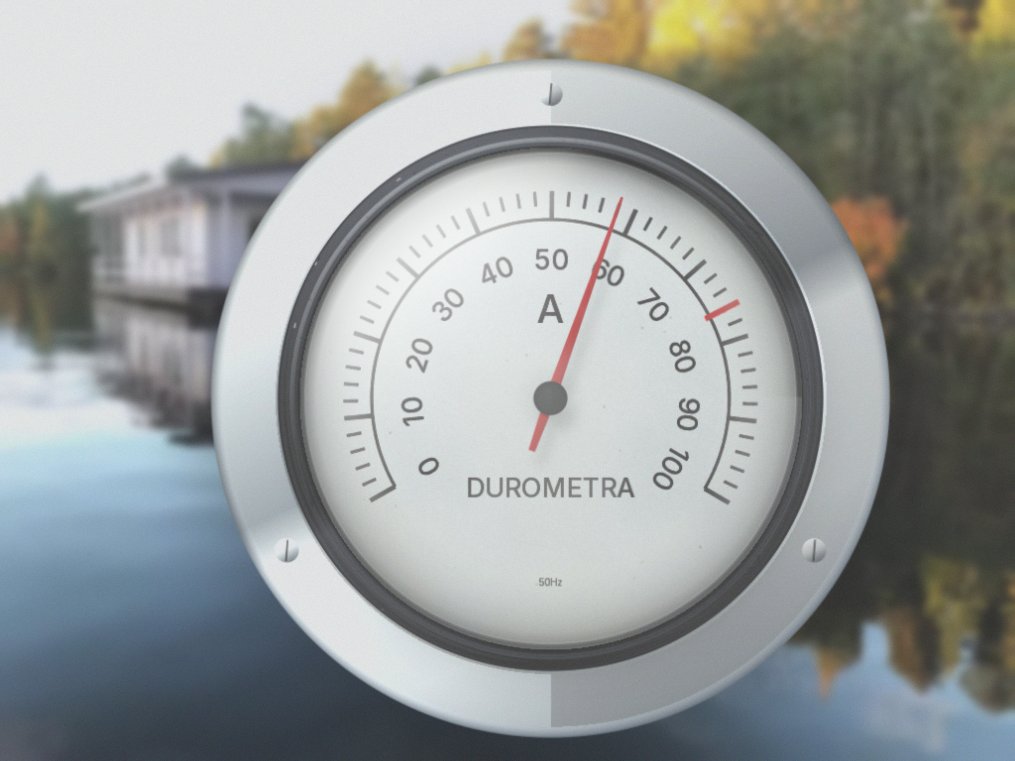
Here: **58** A
